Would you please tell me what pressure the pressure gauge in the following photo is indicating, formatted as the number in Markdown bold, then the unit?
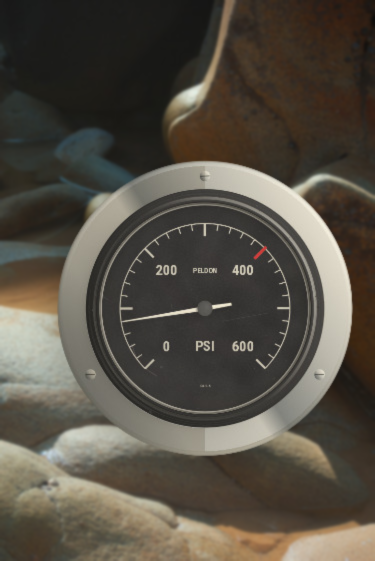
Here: **80** psi
